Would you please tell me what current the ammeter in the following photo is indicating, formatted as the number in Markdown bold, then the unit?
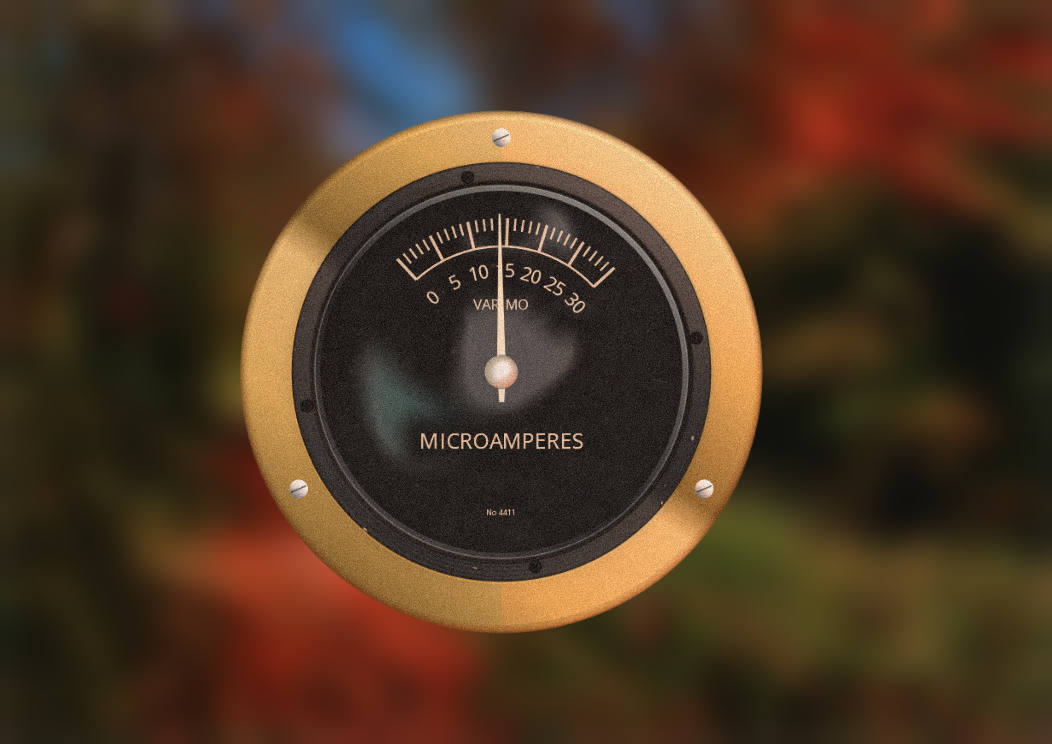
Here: **14** µA
